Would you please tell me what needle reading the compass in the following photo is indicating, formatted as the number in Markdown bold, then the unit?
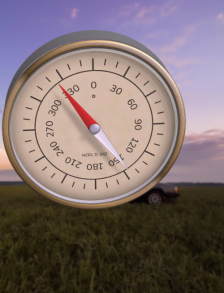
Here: **325** °
